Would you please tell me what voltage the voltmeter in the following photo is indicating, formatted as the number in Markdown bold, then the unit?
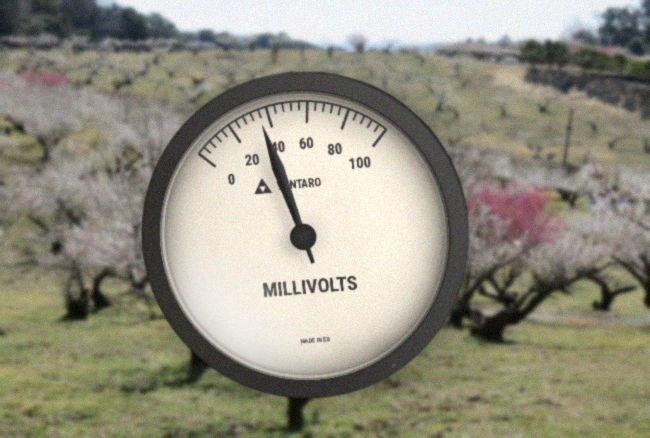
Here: **36** mV
